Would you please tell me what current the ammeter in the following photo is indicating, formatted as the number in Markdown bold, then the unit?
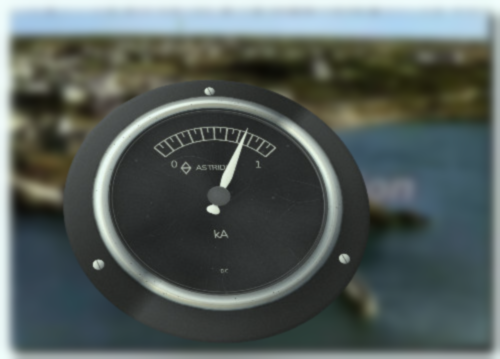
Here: **0.75** kA
